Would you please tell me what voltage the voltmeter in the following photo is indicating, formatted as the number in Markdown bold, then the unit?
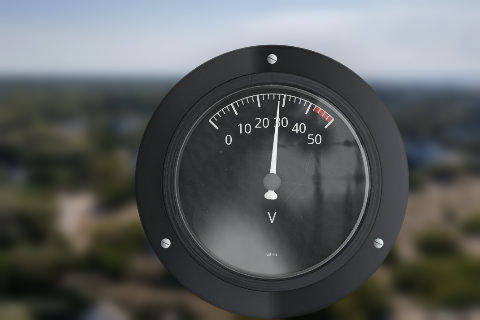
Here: **28** V
